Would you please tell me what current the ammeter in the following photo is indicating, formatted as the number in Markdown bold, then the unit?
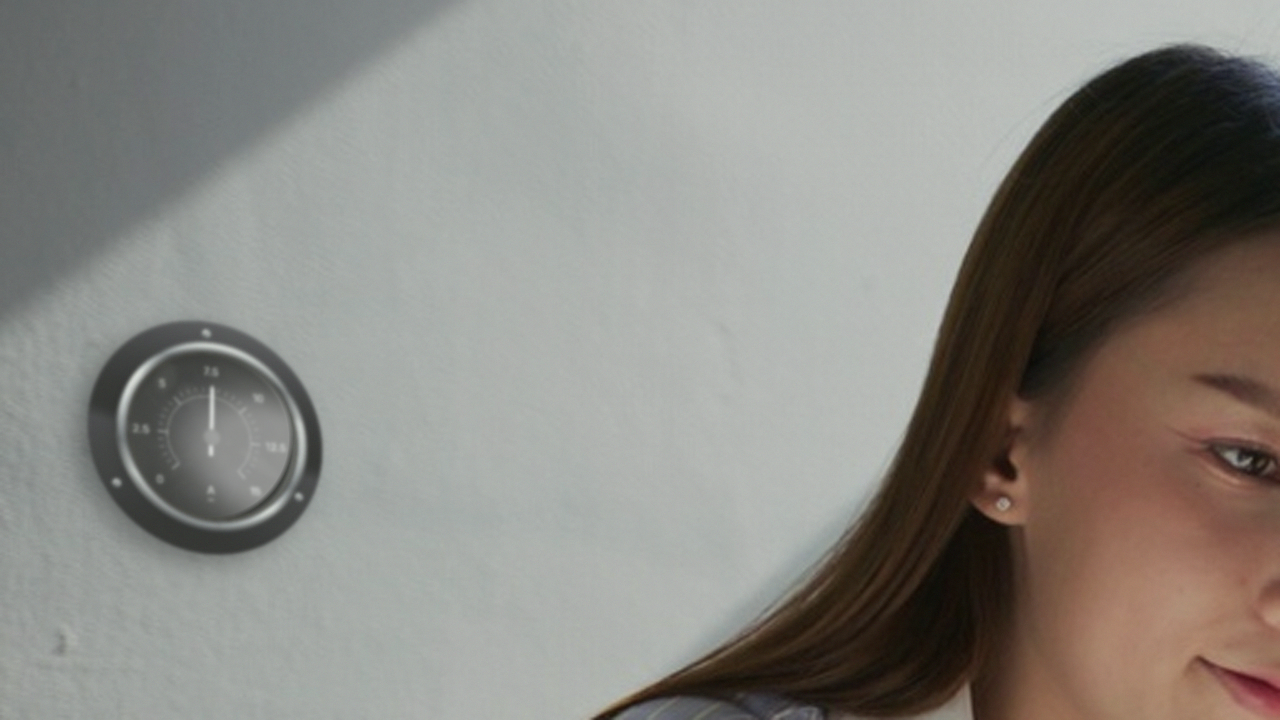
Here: **7.5** A
